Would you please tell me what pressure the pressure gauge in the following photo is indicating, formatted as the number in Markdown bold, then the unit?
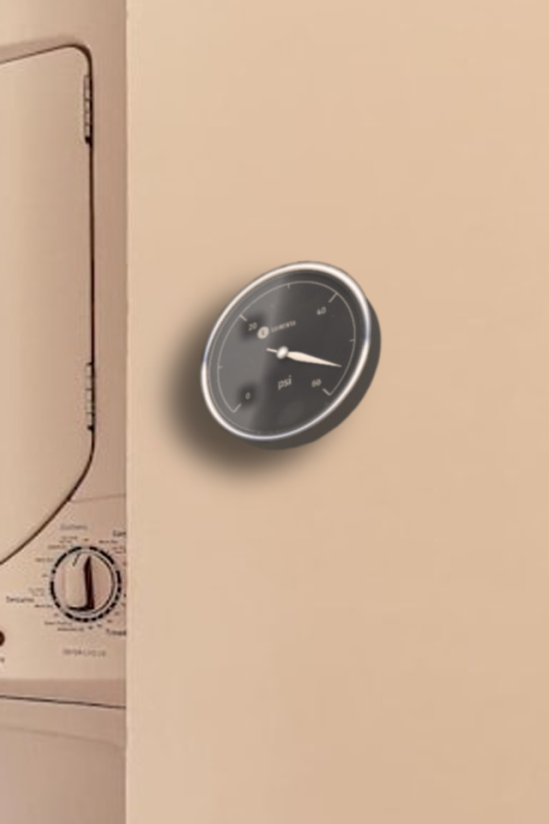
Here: **55** psi
